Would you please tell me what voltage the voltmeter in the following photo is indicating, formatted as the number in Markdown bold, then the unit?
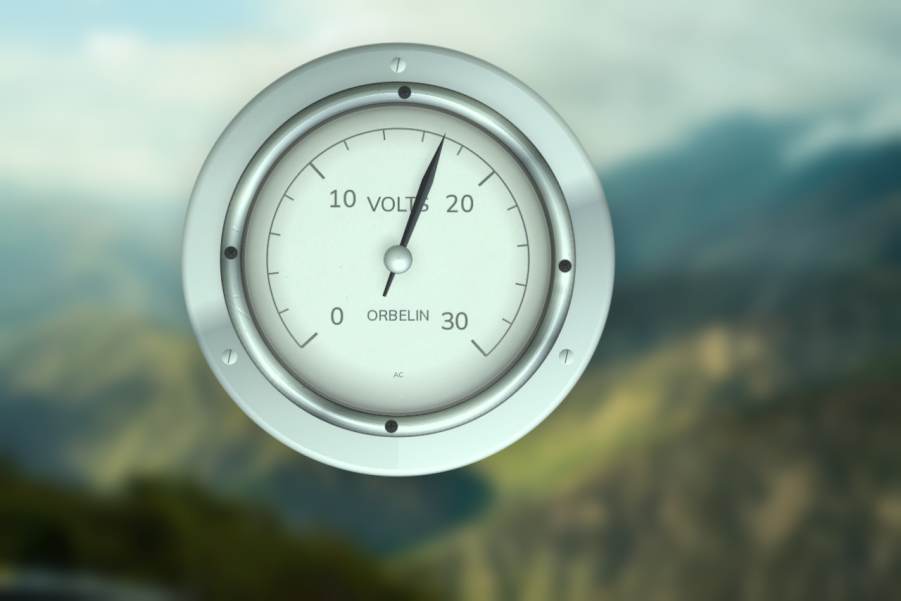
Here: **17** V
